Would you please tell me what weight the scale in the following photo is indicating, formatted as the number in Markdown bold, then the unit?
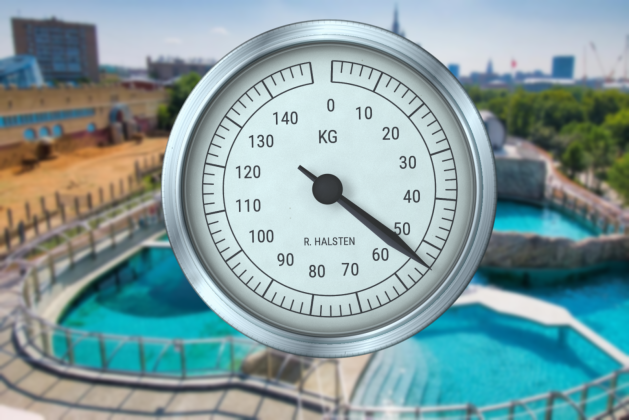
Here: **54** kg
